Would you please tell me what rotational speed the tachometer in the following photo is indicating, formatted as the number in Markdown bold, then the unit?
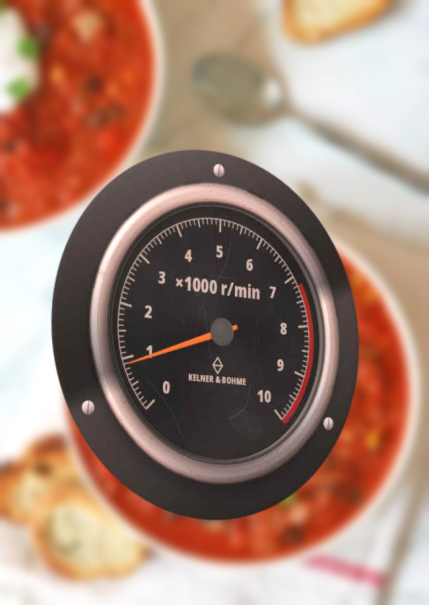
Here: **900** rpm
